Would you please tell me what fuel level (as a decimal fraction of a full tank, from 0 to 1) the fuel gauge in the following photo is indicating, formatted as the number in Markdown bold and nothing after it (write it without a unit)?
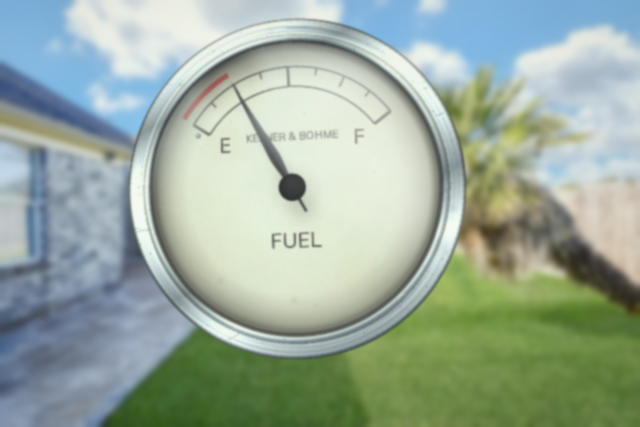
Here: **0.25**
